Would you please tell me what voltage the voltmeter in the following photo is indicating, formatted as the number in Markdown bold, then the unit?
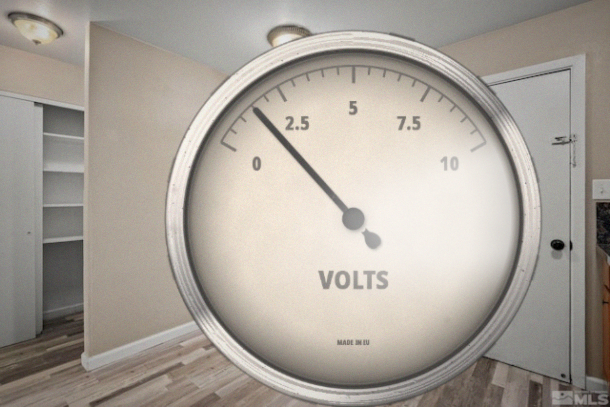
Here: **1.5** V
